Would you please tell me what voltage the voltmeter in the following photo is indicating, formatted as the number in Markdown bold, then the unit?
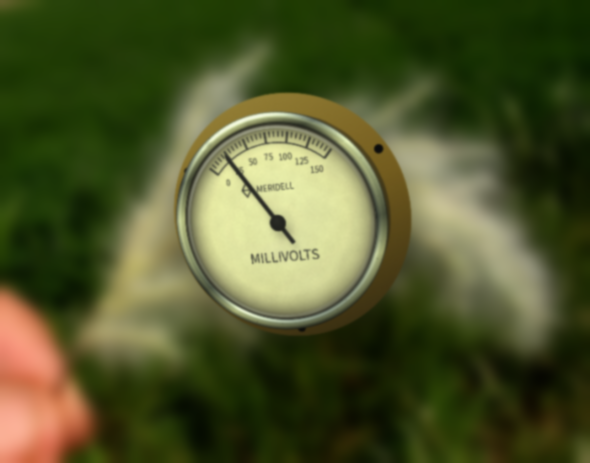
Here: **25** mV
